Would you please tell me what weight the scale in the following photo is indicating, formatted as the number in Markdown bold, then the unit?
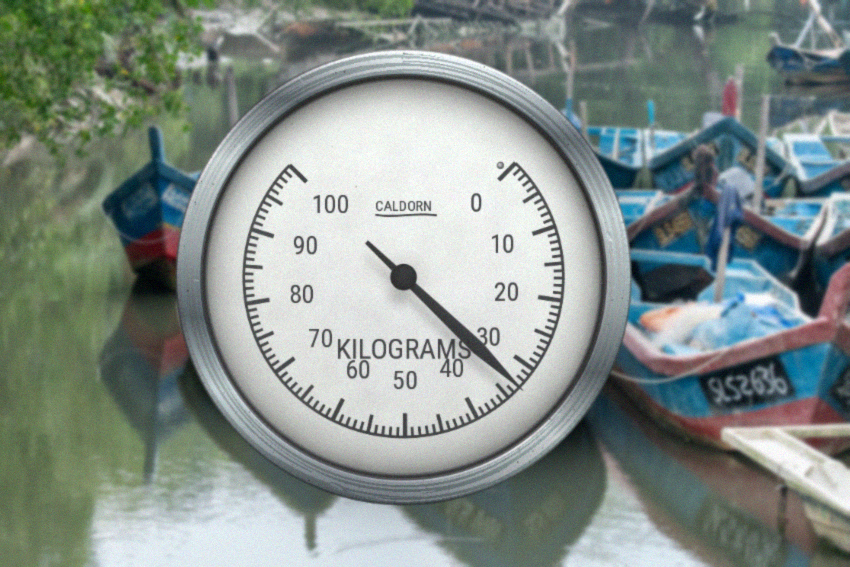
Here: **33** kg
